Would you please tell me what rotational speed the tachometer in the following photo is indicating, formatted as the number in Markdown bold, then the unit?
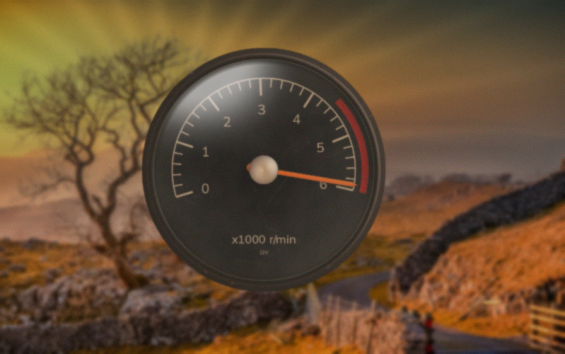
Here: **5900** rpm
